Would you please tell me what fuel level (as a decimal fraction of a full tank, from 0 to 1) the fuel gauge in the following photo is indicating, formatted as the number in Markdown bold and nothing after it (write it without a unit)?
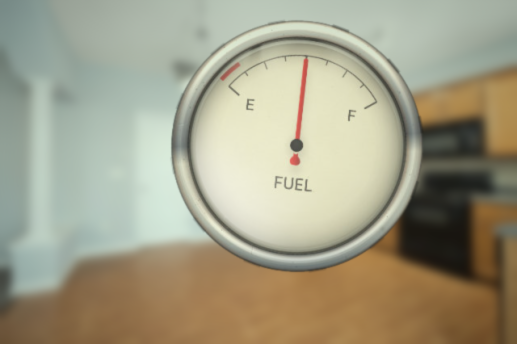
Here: **0.5**
